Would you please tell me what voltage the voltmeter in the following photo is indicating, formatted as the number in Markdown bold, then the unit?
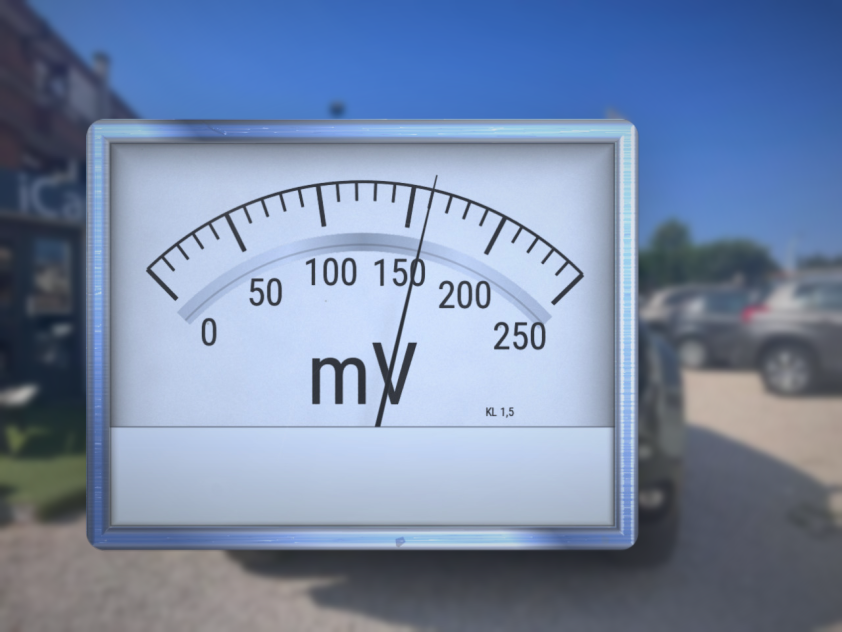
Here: **160** mV
